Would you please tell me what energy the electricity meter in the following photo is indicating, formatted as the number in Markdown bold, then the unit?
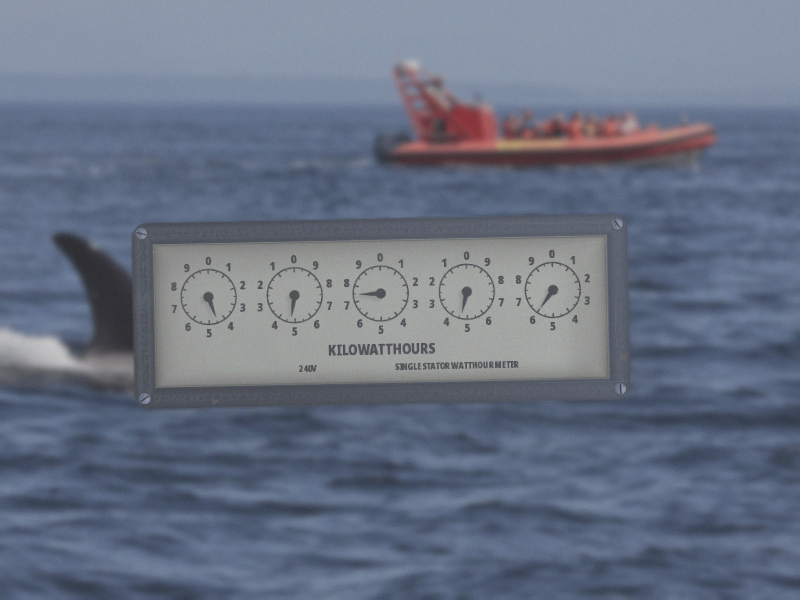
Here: **44746** kWh
